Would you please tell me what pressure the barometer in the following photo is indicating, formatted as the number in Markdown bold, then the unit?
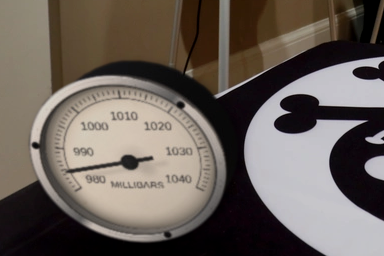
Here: **985** mbar
